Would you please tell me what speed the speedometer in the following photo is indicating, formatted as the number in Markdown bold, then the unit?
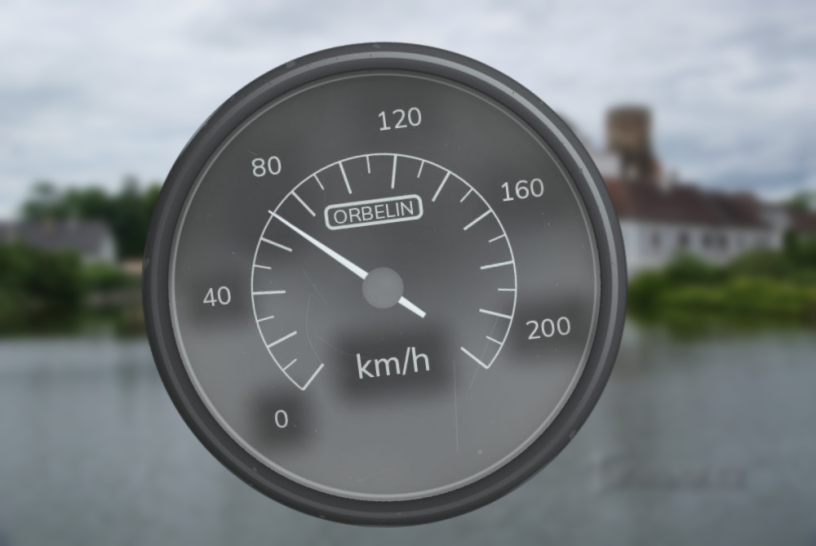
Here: **70** km/h
